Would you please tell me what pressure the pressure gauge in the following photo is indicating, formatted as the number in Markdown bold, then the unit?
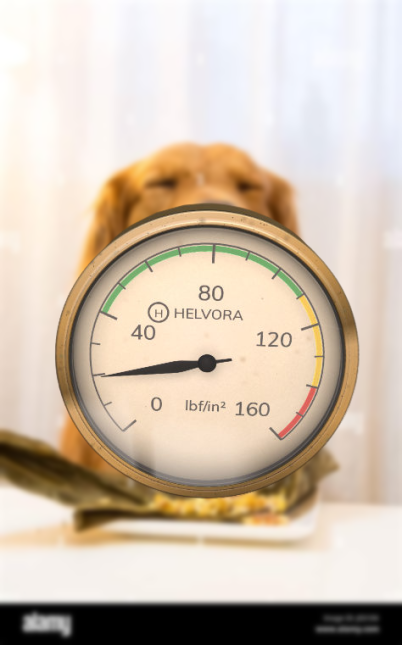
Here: **20** psi
